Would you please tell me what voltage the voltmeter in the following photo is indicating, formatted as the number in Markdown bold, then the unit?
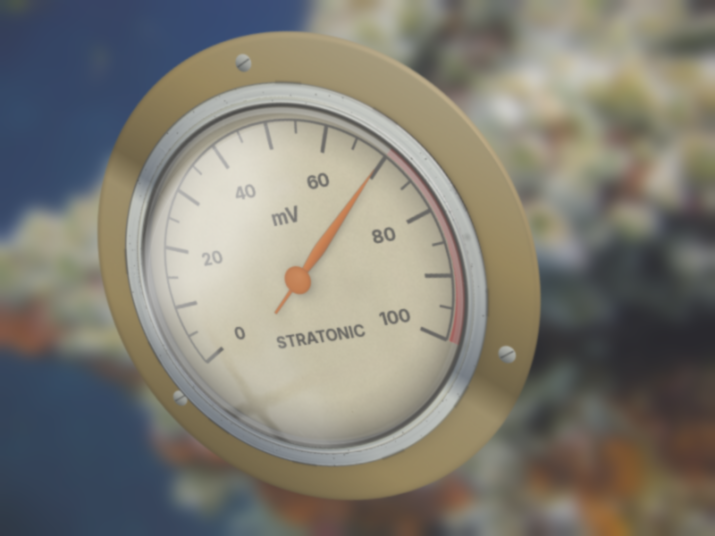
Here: **70** mV
